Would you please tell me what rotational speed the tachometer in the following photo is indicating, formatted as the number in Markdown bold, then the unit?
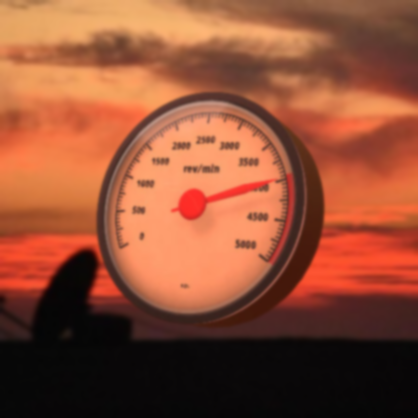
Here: **4000** rpm
